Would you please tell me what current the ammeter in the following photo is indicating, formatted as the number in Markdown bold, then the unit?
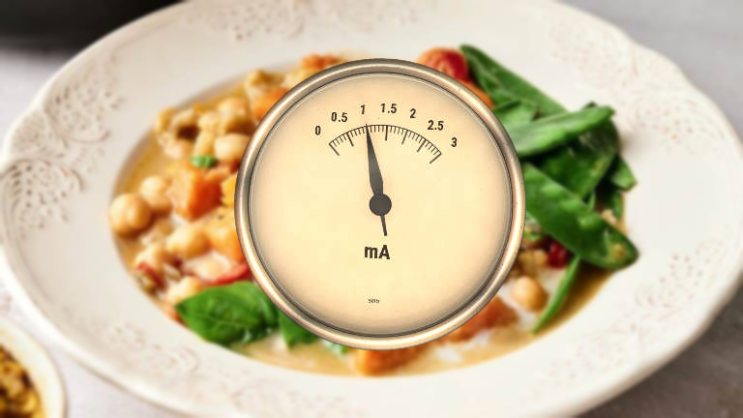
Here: **1** mA
